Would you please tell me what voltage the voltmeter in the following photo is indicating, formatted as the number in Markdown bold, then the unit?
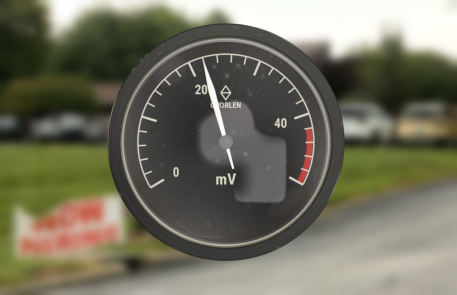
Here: **22** mV
